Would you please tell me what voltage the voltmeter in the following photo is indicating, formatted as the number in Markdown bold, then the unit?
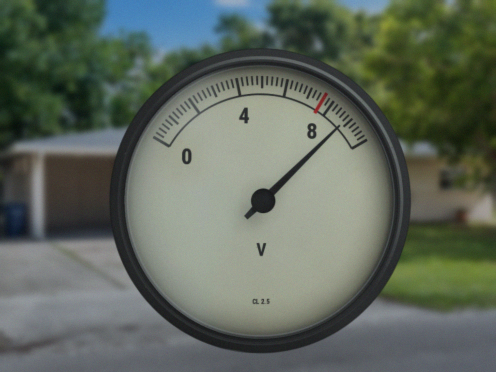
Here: **8.8** V
